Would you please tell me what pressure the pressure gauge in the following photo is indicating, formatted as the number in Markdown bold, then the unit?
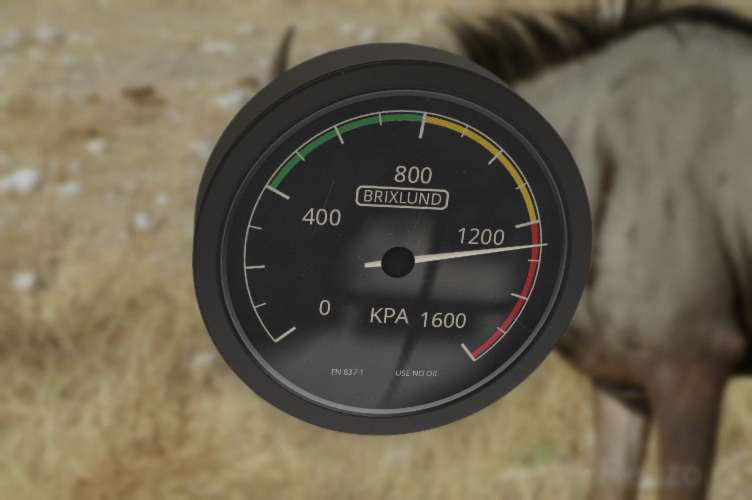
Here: **1250** kPa
